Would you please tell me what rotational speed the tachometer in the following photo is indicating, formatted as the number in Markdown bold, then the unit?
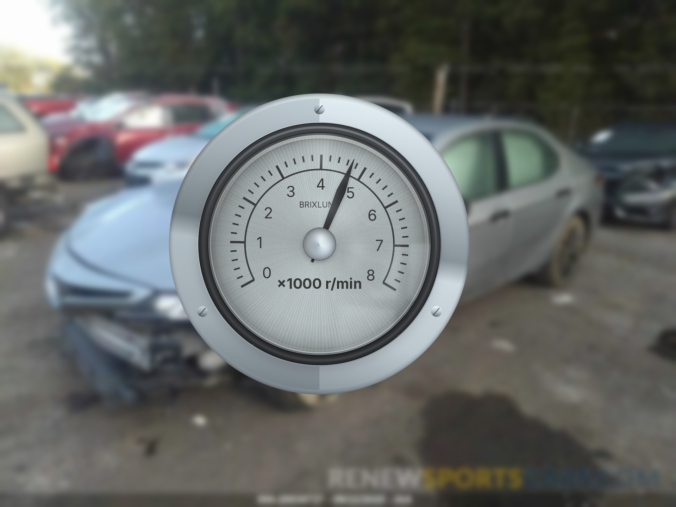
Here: **4700** rpm
